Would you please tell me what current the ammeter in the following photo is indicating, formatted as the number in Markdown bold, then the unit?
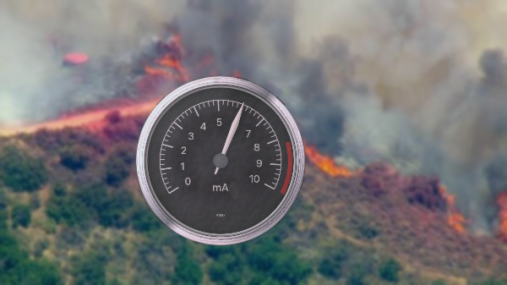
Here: **6** mA
